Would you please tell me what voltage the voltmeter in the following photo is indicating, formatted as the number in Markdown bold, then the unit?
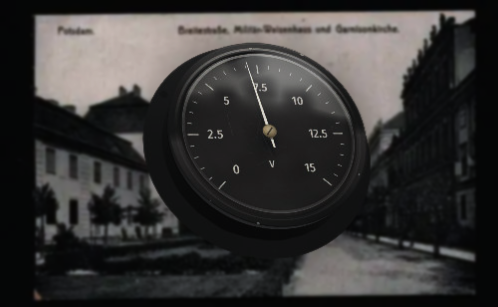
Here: **7** V
